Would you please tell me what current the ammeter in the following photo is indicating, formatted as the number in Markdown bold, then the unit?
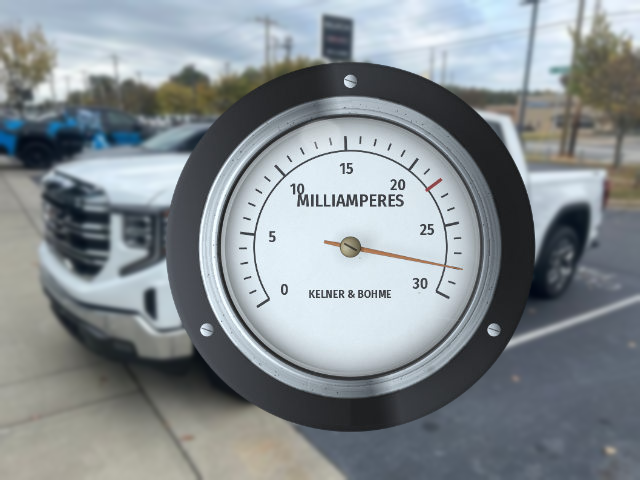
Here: **28** mA
